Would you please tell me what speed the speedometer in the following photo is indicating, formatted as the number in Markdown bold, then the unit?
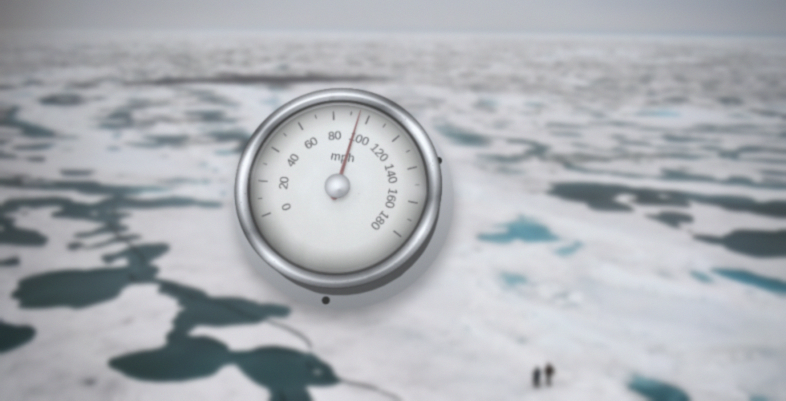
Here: **95** mph
